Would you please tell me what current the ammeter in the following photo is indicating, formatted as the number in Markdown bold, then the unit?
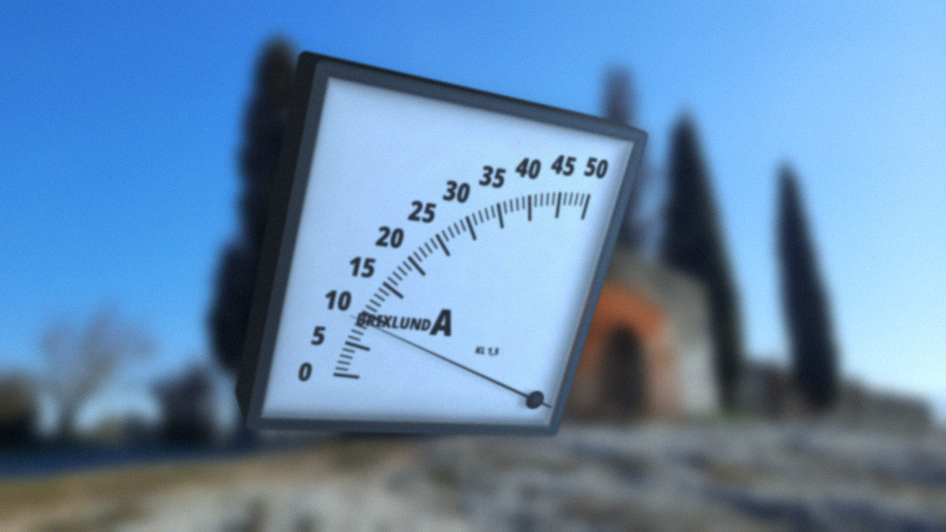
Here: **9** A
